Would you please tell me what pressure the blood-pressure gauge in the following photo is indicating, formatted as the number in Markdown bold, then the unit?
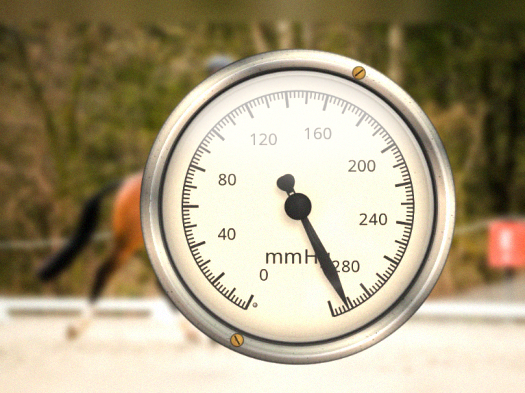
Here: **292** mmHg
